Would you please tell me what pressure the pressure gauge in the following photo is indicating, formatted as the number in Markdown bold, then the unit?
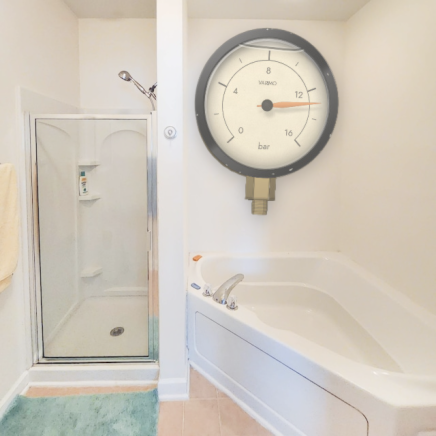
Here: **13** bar
